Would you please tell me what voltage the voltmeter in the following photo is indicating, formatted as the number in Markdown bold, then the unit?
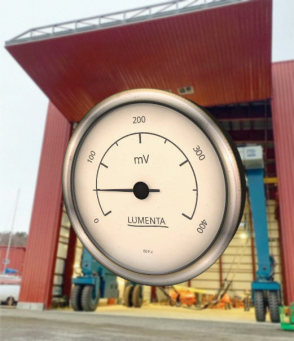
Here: **50** mV
